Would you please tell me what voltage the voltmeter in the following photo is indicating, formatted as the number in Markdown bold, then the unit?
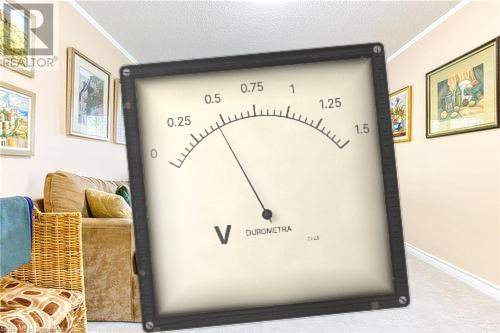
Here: **0.45** V
